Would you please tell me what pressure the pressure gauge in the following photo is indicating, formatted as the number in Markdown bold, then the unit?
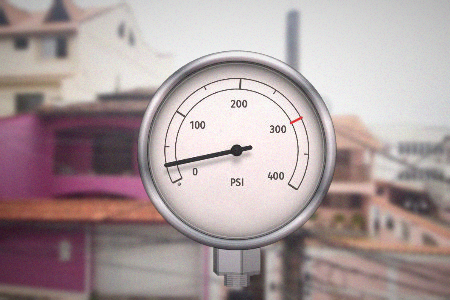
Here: **25** psi
